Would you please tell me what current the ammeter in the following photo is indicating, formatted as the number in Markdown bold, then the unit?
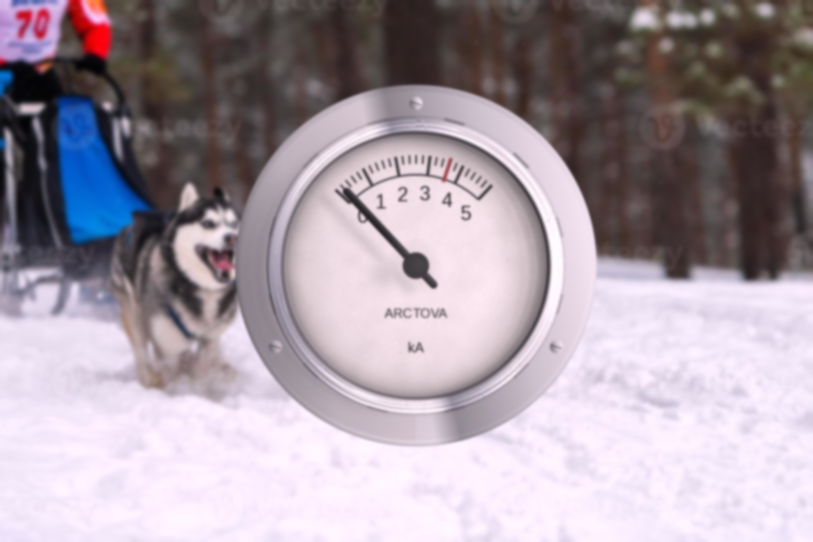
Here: **0.2** kA
